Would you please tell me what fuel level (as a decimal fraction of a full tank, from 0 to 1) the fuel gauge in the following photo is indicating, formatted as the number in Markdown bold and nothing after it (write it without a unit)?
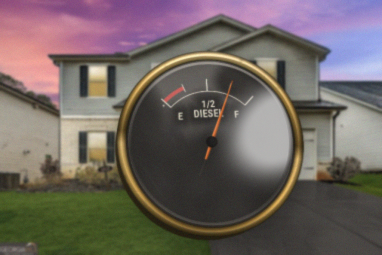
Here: **0.75**
